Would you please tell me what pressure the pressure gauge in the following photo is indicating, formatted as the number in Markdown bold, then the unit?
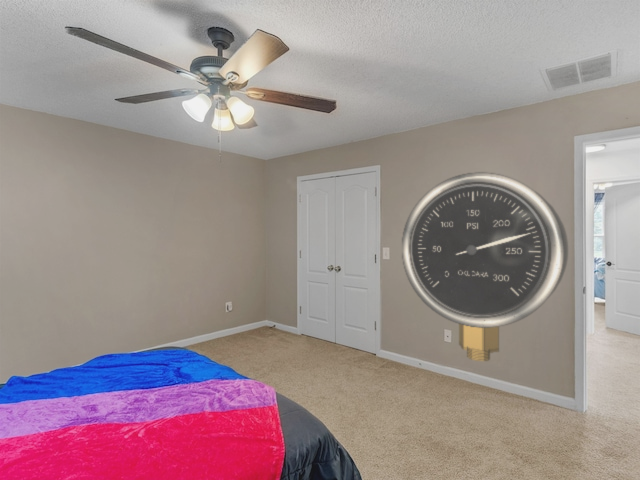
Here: **230** psi
